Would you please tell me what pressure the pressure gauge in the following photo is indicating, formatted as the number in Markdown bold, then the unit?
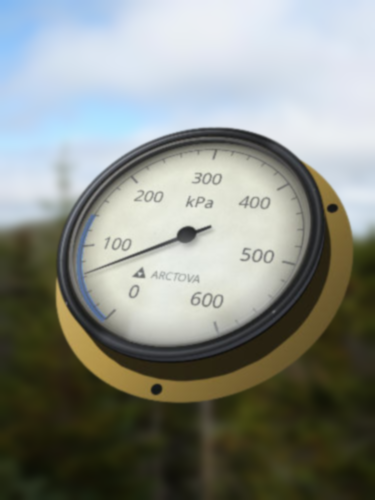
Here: **60** kPa
